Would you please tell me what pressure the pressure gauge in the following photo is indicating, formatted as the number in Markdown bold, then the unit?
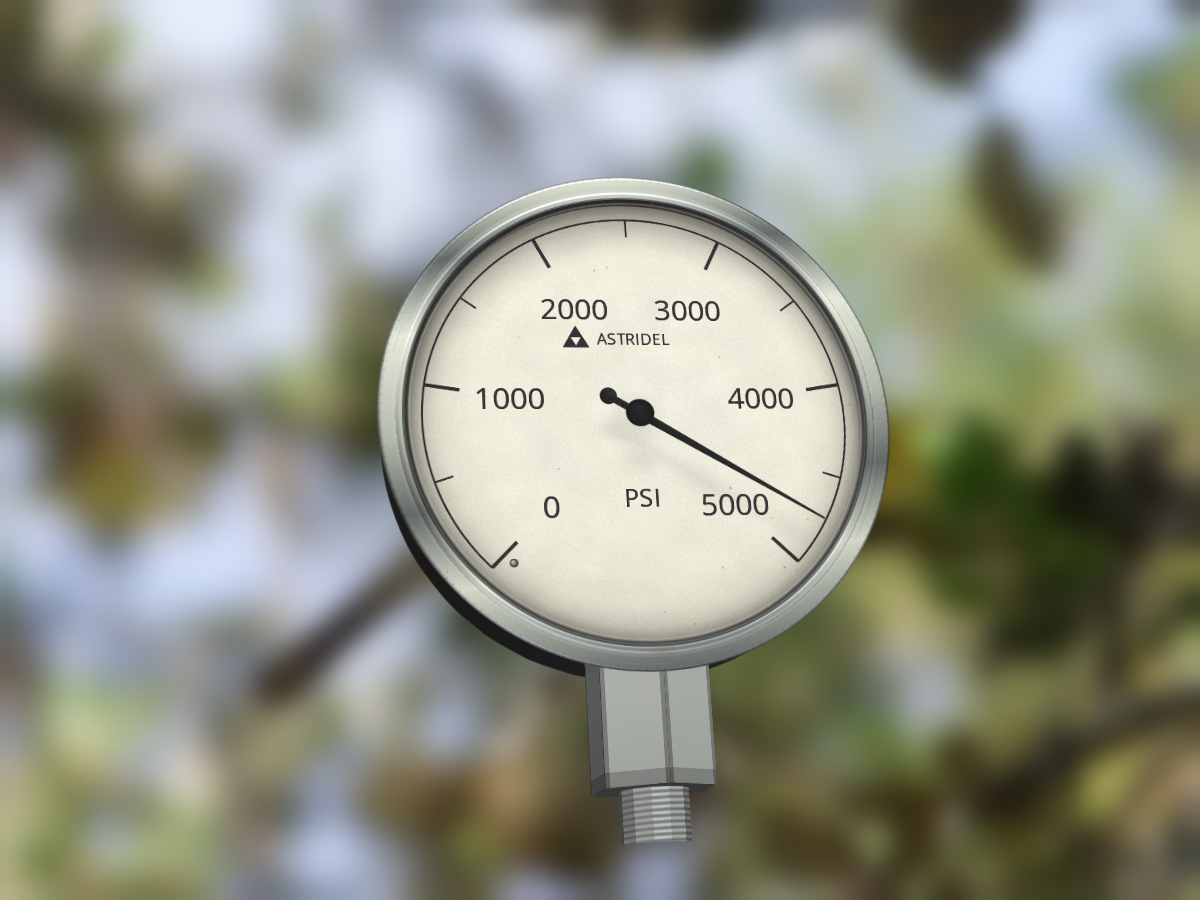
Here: **4750** psi
